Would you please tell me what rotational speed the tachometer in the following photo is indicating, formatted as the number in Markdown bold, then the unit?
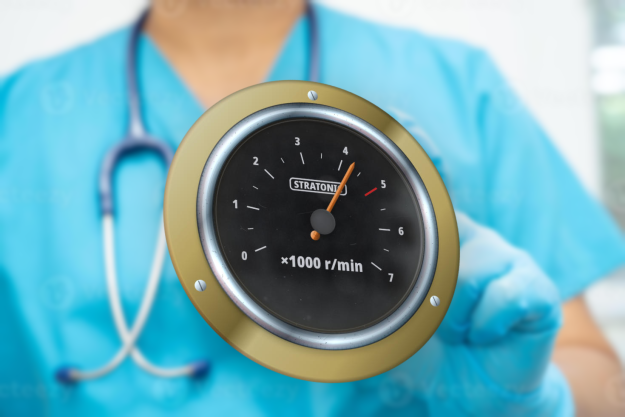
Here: **4250** rpm
